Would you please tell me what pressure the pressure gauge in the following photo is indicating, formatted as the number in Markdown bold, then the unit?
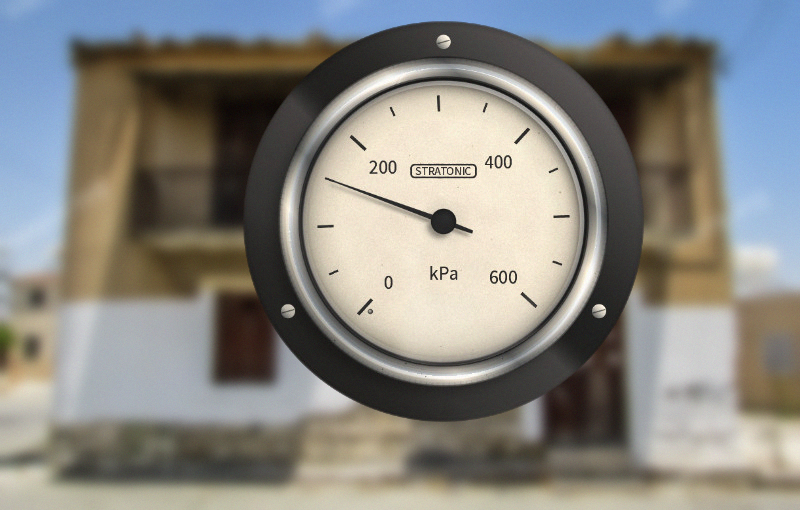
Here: **150** kPa
